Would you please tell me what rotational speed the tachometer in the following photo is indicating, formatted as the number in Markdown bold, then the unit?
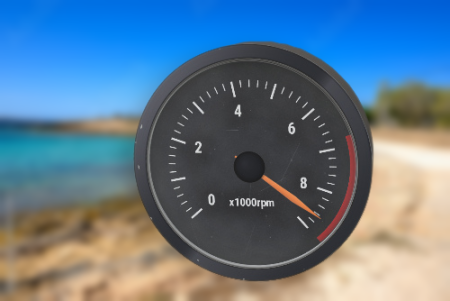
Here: **8600** rpm
